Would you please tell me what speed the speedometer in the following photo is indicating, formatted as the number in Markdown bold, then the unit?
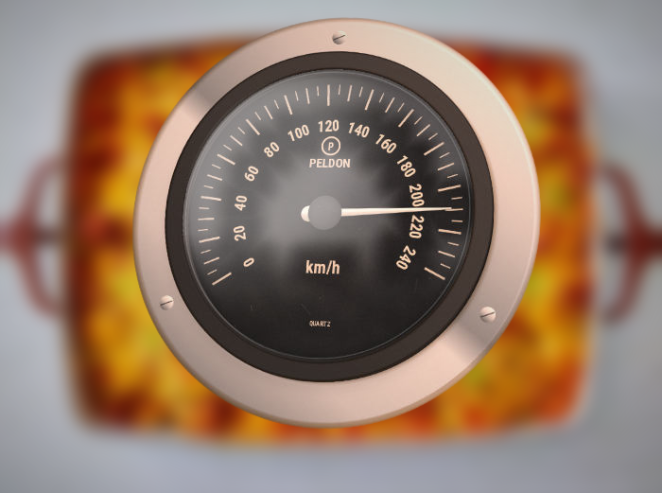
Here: **210** km/h
